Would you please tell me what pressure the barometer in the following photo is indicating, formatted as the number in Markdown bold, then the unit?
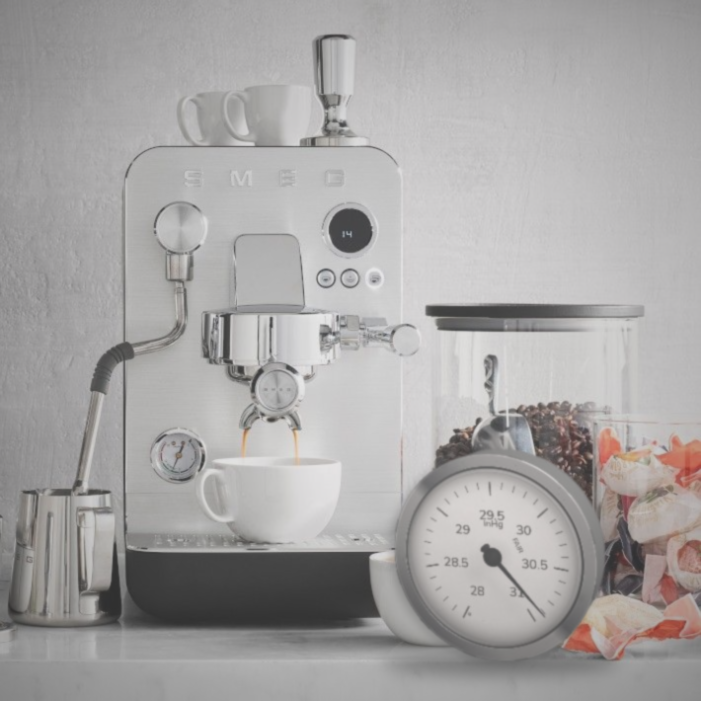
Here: **30.9** inHg
